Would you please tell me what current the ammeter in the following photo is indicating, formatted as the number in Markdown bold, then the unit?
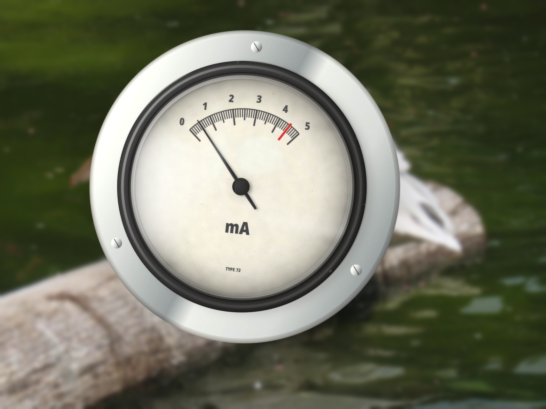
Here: **0.5** mA
